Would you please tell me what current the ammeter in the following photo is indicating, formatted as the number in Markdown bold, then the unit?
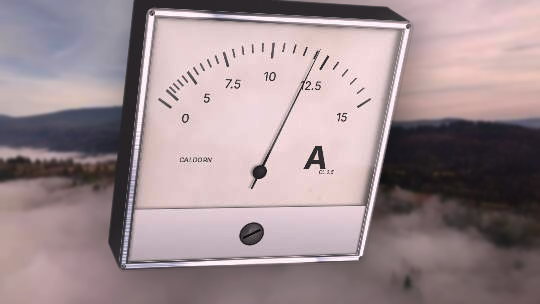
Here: **12** A
